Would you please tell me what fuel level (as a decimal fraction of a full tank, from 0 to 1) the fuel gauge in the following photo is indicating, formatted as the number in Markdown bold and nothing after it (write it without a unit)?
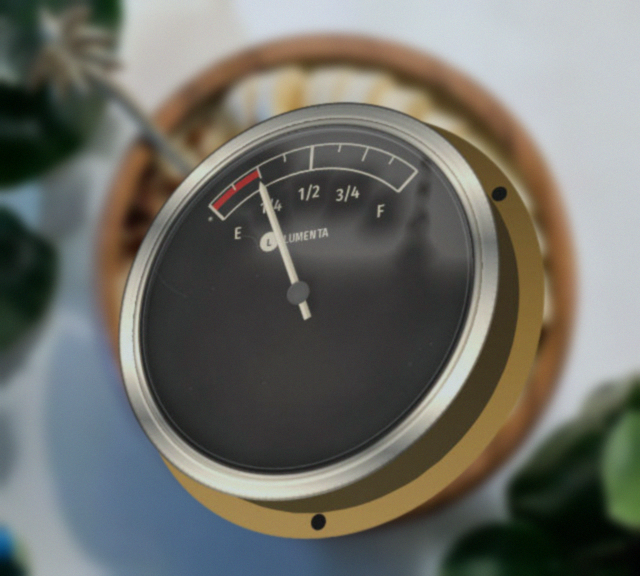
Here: **0.25**
